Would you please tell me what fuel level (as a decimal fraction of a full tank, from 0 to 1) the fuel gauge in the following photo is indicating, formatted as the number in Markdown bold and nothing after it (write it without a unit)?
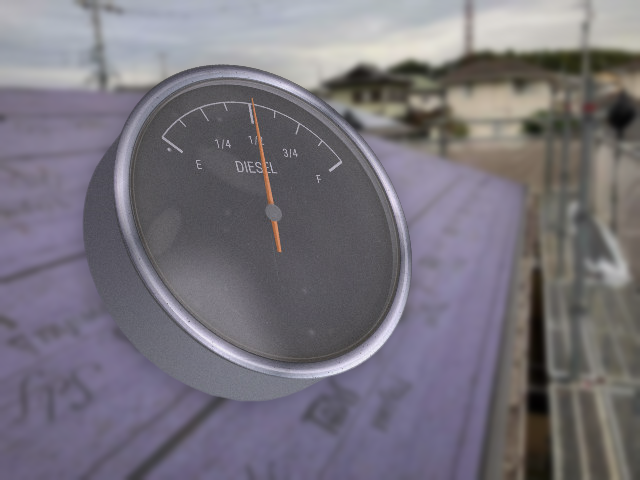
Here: **0.5**
